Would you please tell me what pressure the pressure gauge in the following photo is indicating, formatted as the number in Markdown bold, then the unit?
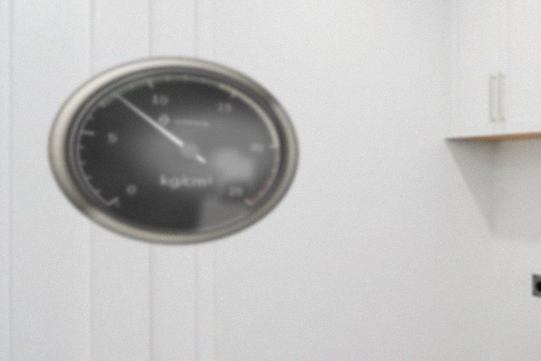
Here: **8** kg/cm²
